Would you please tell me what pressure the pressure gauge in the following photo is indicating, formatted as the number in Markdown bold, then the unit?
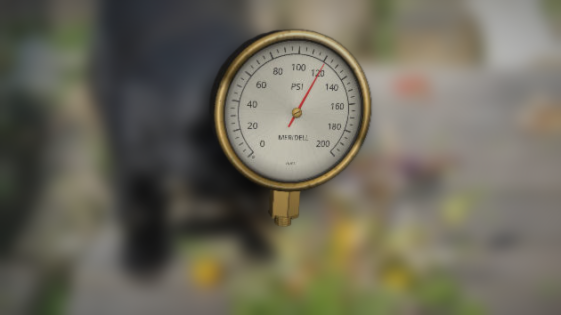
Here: **120** psi
